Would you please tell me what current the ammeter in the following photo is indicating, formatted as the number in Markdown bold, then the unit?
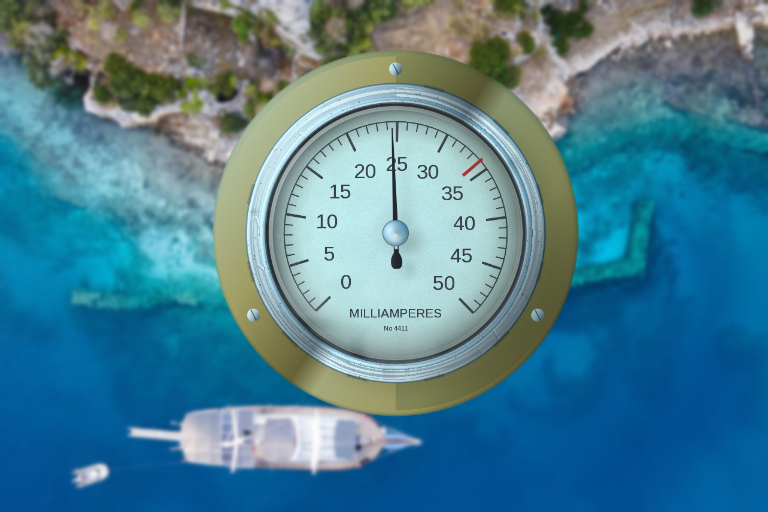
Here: **24.5** mA
